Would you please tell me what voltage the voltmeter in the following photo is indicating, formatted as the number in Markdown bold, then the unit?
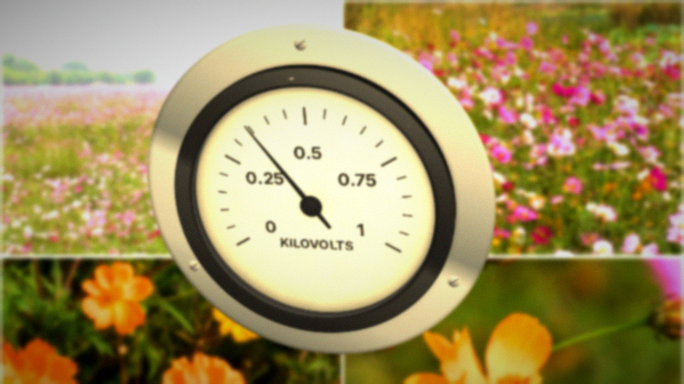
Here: **0.35** kV
